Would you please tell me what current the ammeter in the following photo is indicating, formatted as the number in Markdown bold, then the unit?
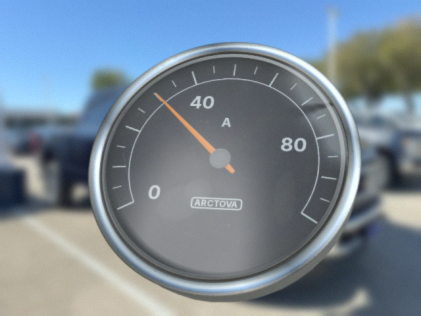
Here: **30** A
